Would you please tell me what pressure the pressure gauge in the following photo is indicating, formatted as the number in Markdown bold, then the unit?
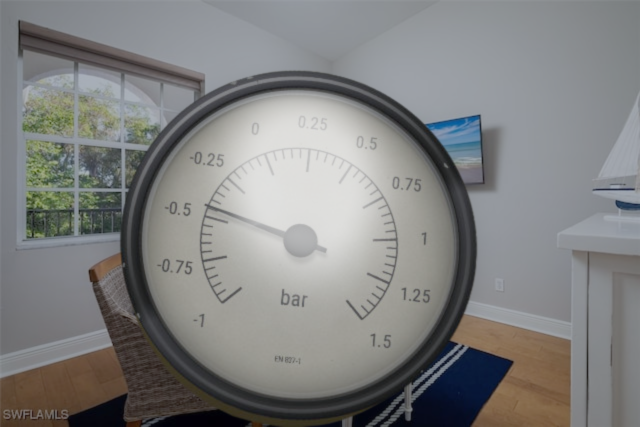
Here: **-0.45** bar
